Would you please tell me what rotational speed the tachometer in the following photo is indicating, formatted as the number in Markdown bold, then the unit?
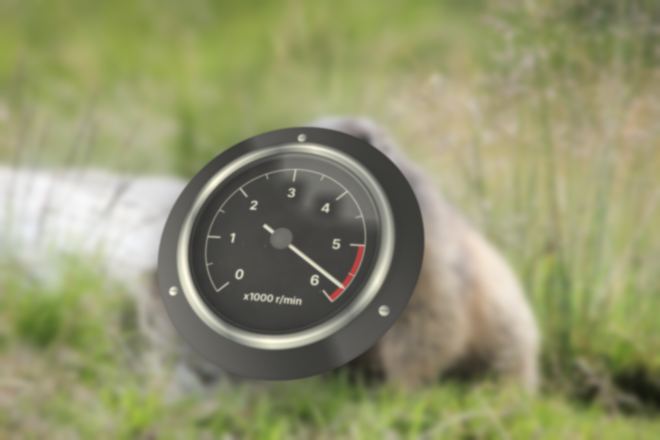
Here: **5750** rpm
